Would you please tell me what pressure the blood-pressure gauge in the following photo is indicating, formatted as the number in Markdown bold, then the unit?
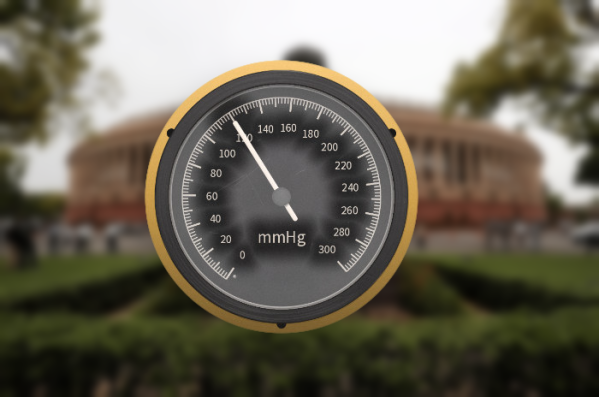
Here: **120** mmHg
